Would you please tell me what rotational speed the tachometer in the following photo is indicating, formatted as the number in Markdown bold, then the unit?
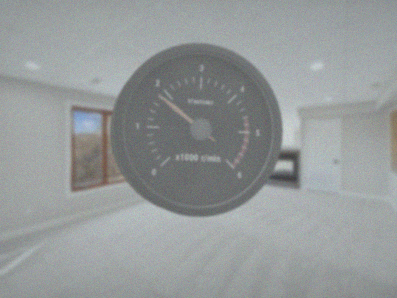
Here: **1800** rpm
